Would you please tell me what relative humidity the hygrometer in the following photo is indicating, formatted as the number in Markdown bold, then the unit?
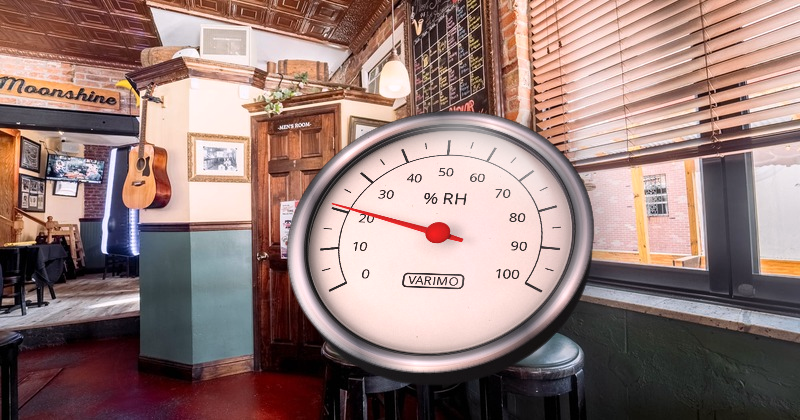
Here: **20** %
